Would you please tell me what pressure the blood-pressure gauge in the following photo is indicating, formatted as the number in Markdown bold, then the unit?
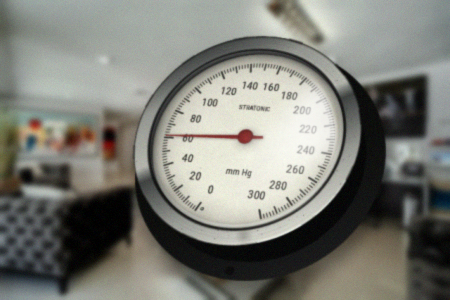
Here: **60** mmHg
